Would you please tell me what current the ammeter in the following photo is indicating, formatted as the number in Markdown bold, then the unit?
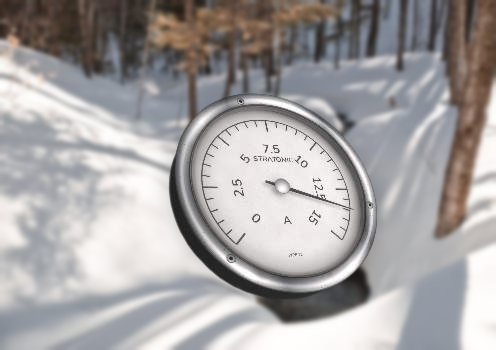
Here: **13.5** A
